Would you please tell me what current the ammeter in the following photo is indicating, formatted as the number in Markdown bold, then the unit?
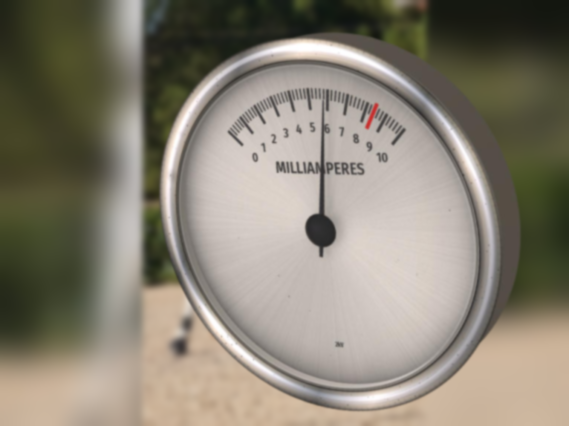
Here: **6** mA
